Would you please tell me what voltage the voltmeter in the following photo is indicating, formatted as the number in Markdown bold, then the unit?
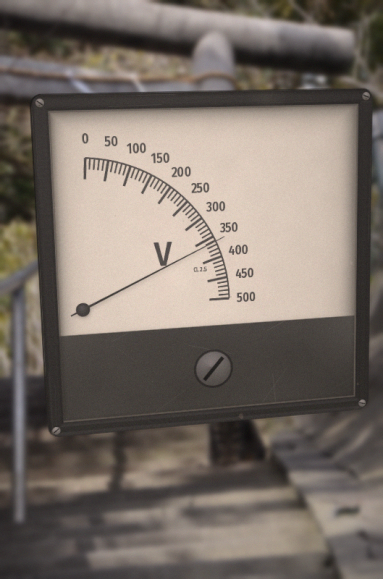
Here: **360** V
